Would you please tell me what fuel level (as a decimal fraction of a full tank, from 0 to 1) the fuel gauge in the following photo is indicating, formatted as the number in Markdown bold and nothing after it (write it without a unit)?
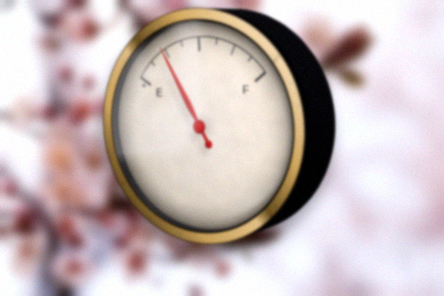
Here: **0.25**
